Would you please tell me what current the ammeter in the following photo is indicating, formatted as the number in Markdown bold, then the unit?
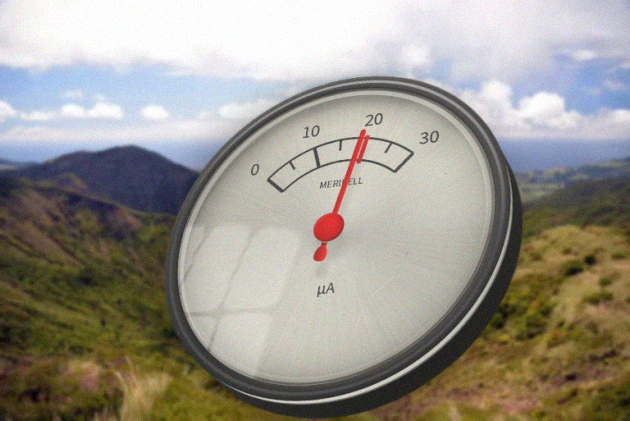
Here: **20** µA
